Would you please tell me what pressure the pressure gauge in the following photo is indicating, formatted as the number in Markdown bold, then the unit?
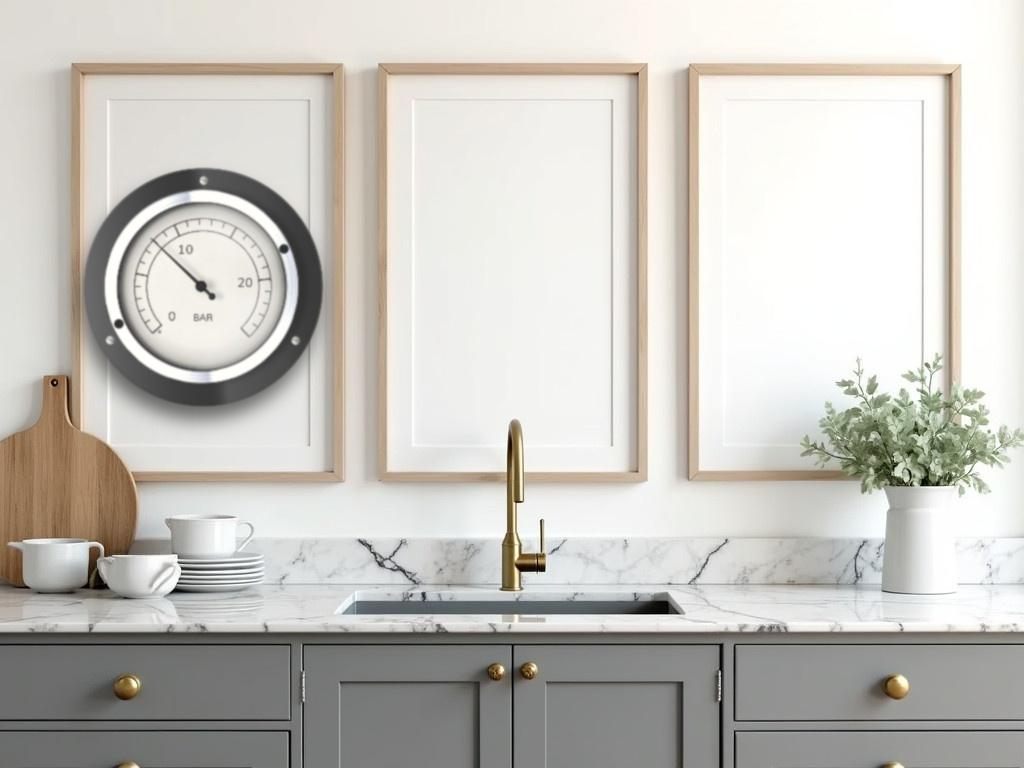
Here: **8** bar
